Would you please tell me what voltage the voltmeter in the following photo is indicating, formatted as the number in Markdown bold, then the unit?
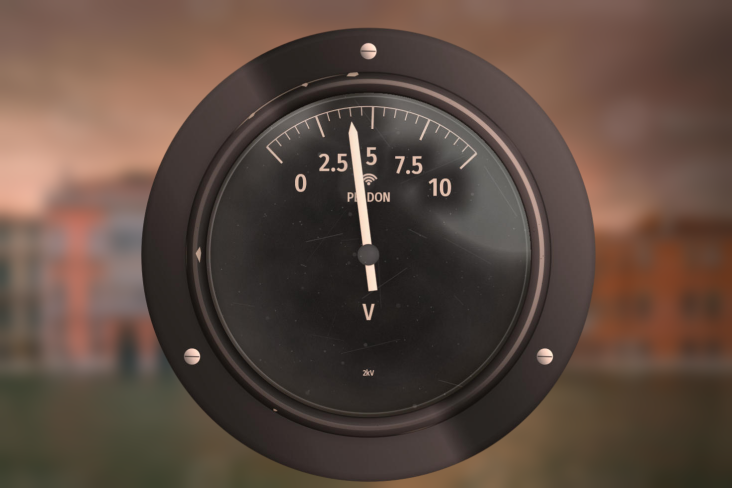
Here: **4** V
